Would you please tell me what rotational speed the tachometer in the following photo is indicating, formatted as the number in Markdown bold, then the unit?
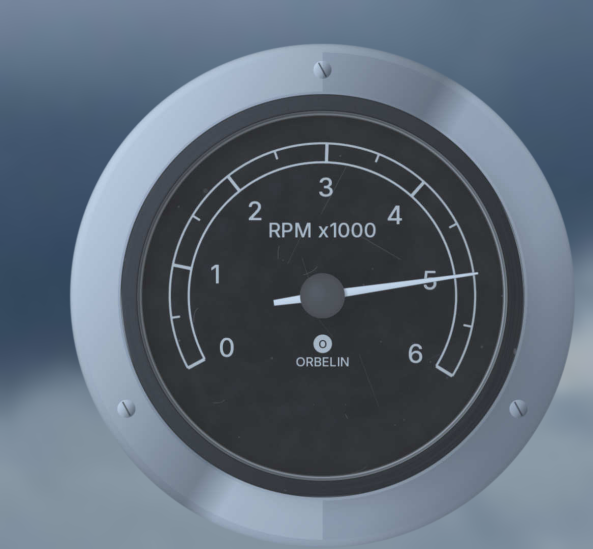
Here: **5000** rpm
